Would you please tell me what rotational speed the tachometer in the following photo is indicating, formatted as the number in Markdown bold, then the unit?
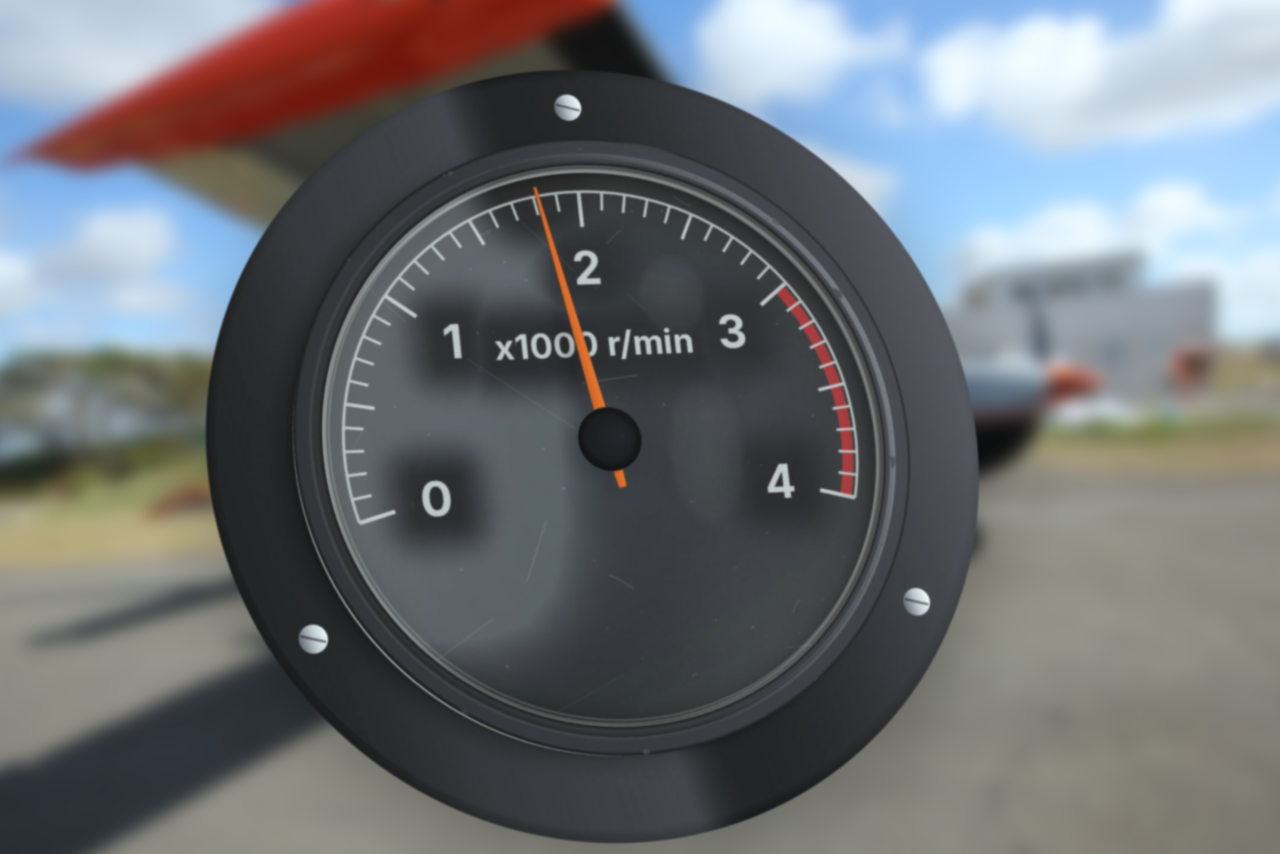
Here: **1800** rpm
